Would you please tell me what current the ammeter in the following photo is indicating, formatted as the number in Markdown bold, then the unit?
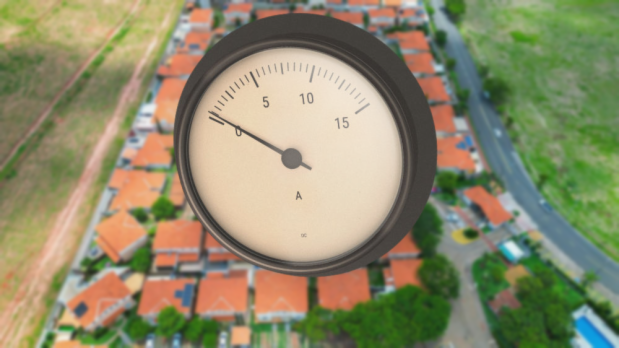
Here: **0.5** A
